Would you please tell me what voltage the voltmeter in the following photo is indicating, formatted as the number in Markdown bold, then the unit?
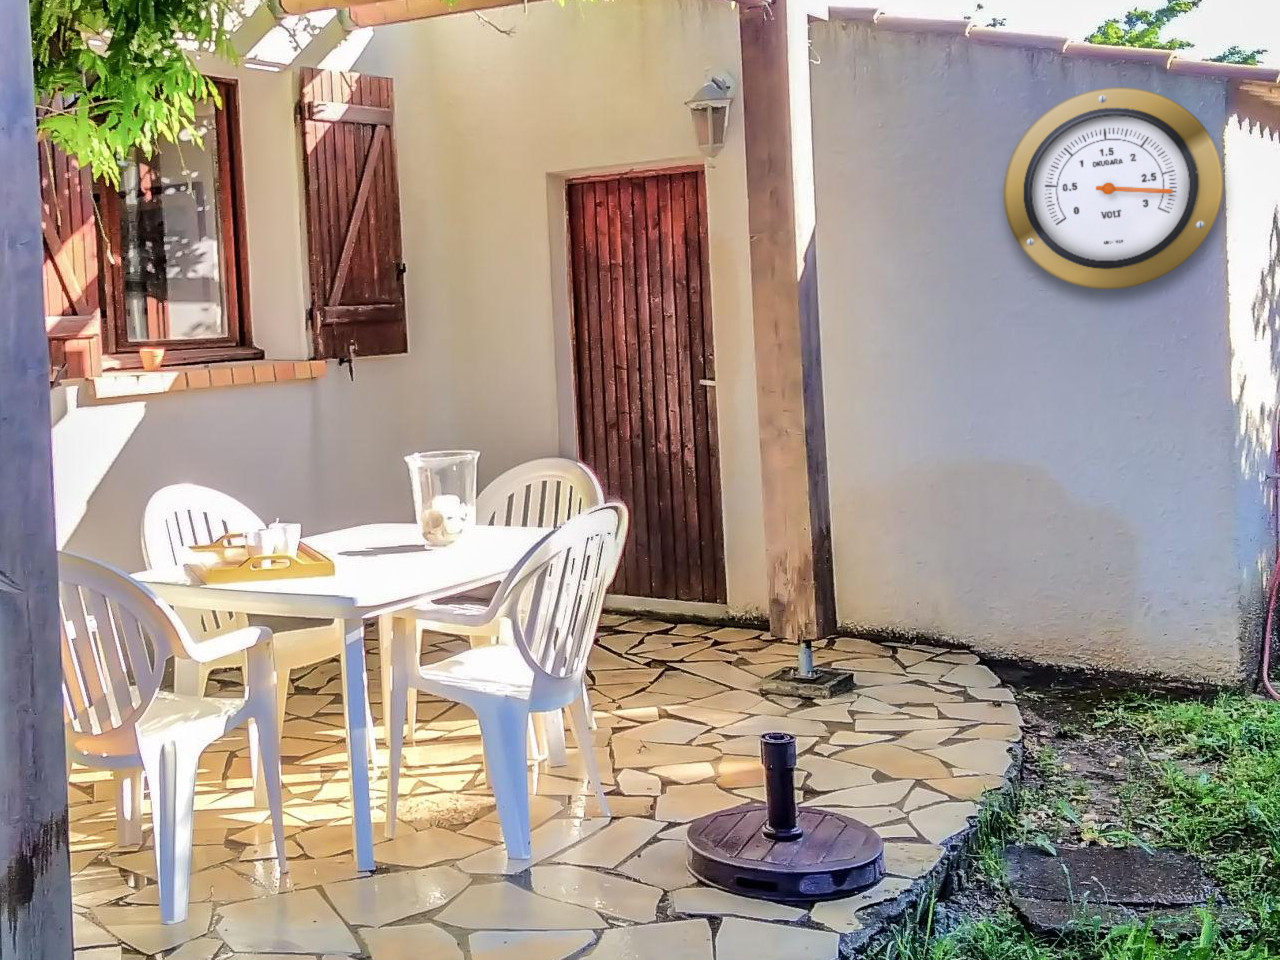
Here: **2.75** V
